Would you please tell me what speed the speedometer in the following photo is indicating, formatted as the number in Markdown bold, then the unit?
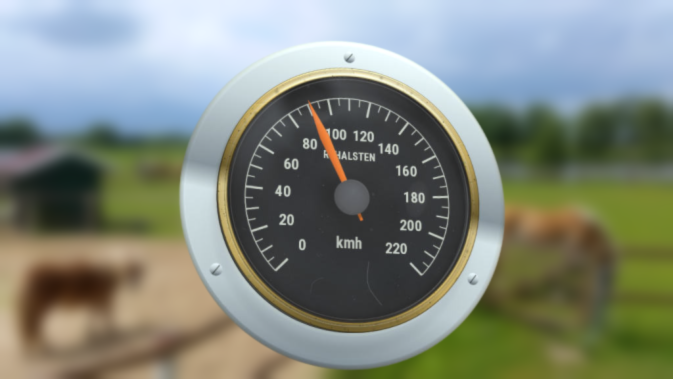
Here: **90** km/h
